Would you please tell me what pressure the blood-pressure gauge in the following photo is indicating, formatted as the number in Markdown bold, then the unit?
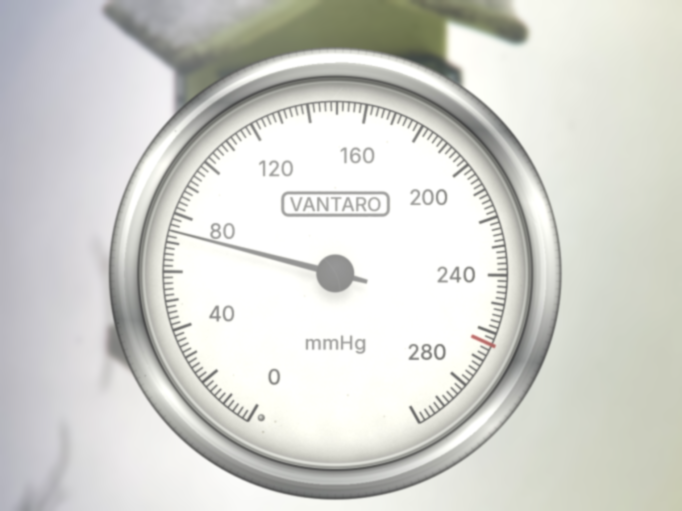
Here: **74** mmHg
